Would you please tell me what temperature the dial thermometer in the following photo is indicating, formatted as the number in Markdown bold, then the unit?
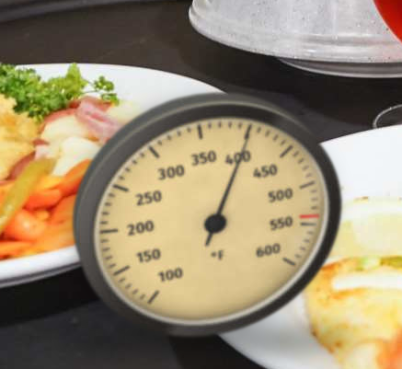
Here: **400** °F
